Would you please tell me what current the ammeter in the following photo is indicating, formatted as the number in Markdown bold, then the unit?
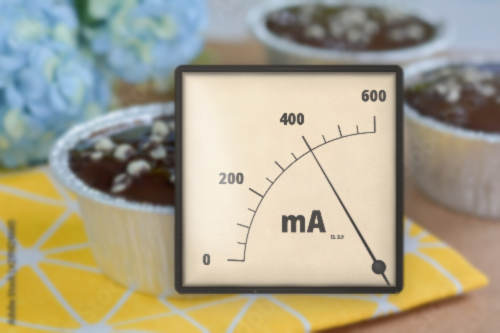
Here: **400** mA
